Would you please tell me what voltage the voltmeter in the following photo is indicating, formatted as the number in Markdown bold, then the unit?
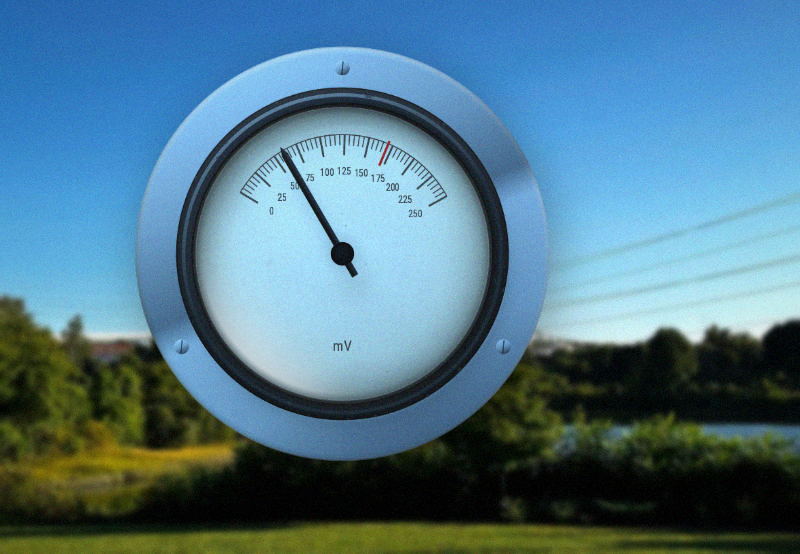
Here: **60** mV
